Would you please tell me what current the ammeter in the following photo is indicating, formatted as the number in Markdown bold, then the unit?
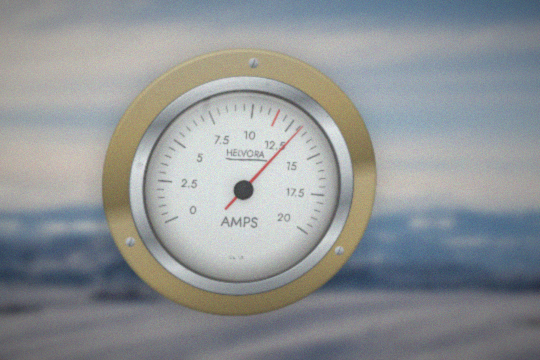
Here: **13** A
